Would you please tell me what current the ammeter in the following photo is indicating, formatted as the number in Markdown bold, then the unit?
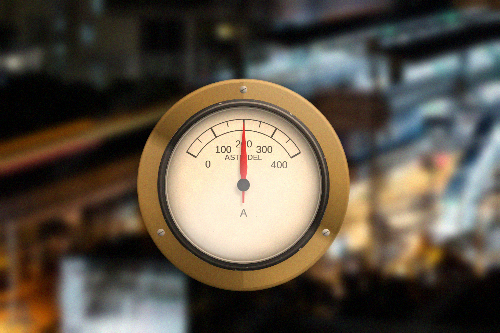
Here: **200** A
